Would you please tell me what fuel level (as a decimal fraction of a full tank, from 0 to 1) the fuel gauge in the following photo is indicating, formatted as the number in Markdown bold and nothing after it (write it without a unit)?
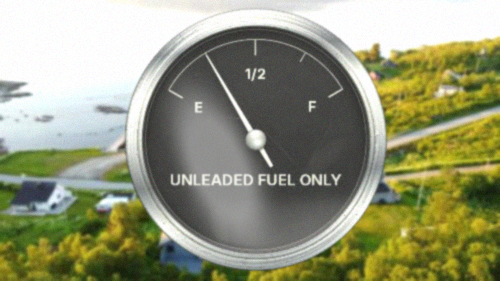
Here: **0.25**
